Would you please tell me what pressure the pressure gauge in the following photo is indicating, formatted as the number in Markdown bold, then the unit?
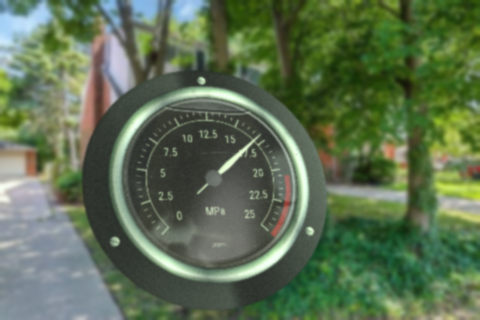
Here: **17** MPa
